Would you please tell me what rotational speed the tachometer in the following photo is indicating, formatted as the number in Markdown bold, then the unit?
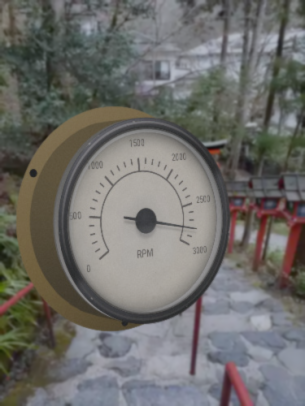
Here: **2800** rpm
